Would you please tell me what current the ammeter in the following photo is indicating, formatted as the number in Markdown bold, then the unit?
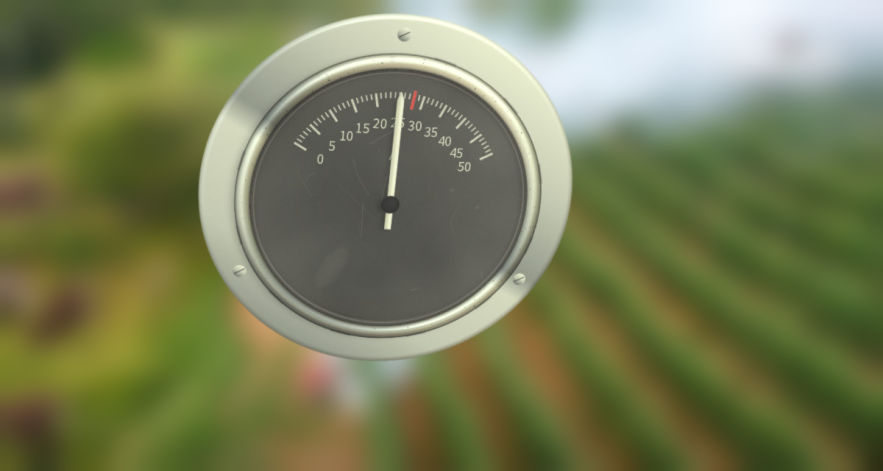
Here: **25** A
